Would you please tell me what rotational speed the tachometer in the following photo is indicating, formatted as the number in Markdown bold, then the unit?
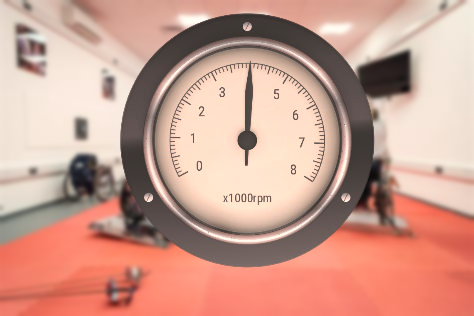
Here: **4000** rpm
